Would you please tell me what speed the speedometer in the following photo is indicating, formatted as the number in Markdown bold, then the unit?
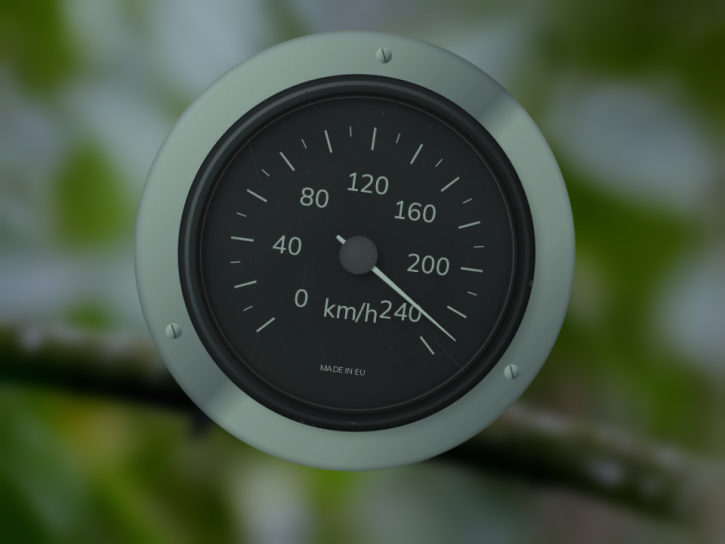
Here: **230** km/h
